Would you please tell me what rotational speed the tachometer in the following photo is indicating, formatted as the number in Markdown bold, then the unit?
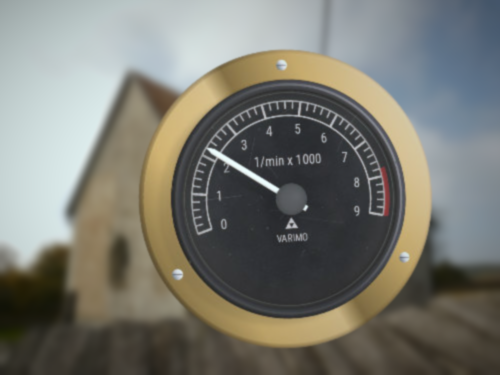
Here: **2200** rpm
